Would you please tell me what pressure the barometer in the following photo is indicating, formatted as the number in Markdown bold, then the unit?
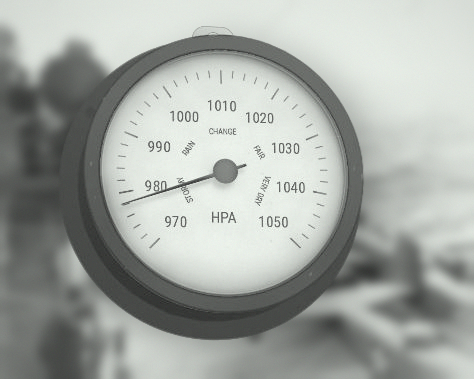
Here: **978** hPa
